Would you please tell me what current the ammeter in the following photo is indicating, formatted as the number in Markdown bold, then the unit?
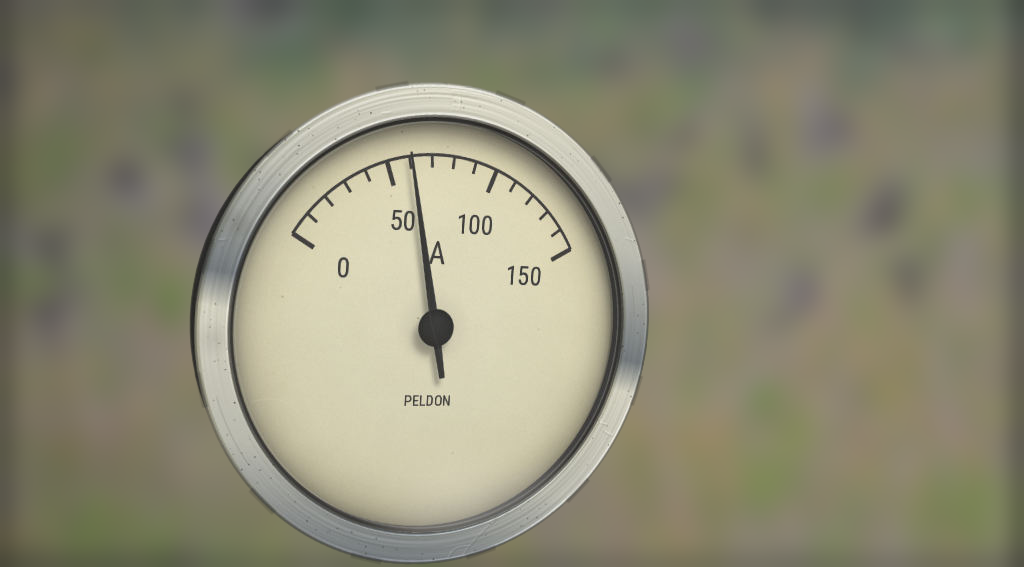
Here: **60** A
